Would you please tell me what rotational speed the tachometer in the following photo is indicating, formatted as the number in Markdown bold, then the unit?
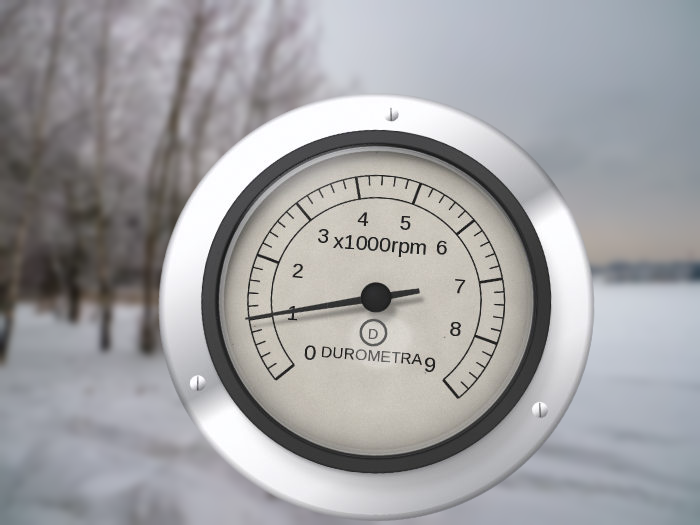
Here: **1000** rpm
